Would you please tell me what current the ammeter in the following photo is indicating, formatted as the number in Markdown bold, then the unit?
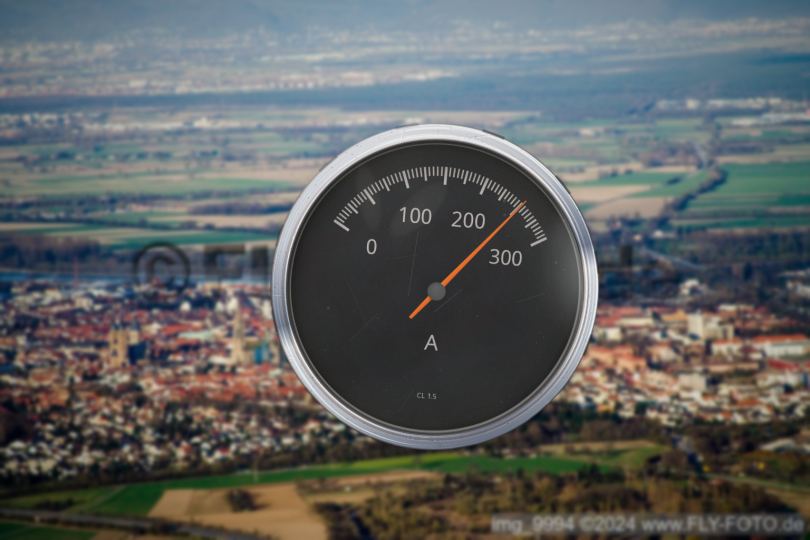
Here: **250** A
